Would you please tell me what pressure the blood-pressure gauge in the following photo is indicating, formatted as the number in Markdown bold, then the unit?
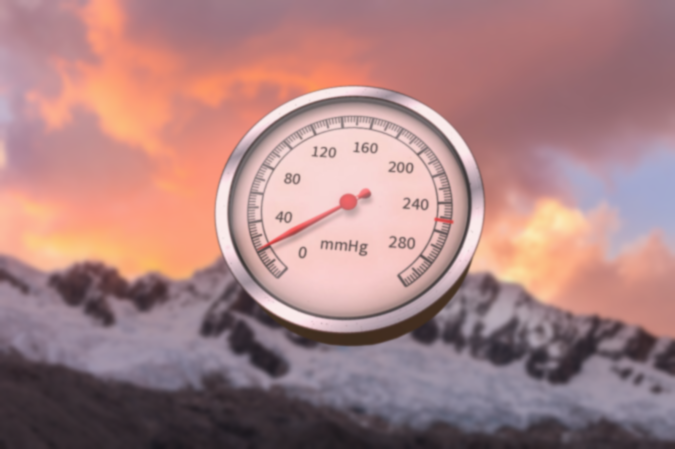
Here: **20** mmHg
